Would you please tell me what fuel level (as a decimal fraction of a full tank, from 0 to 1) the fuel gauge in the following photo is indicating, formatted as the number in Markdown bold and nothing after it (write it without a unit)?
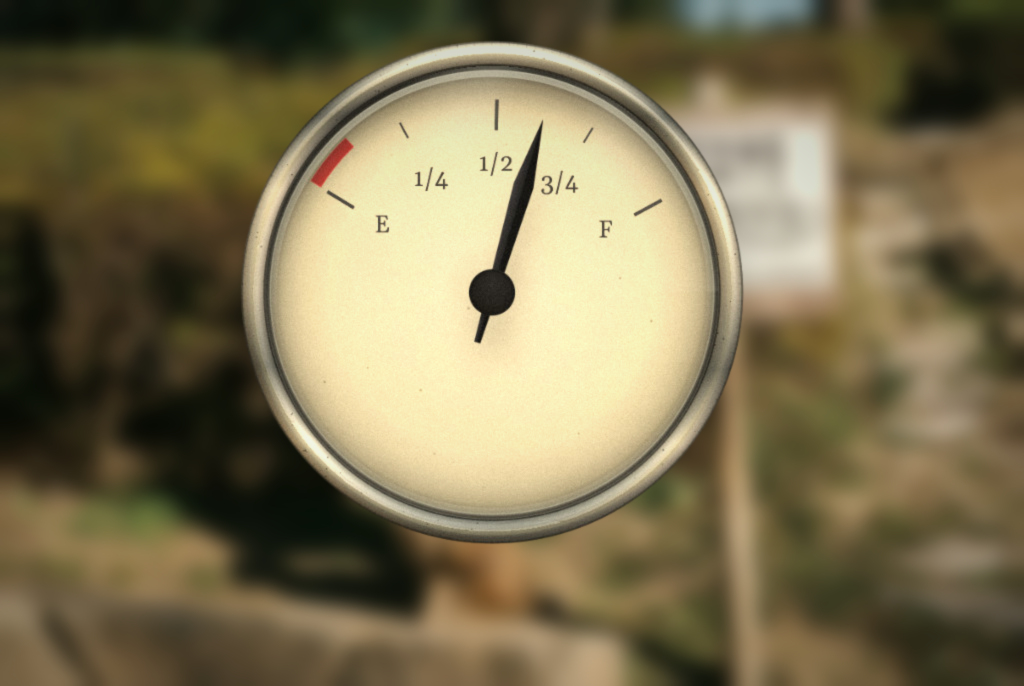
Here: **0.625**
